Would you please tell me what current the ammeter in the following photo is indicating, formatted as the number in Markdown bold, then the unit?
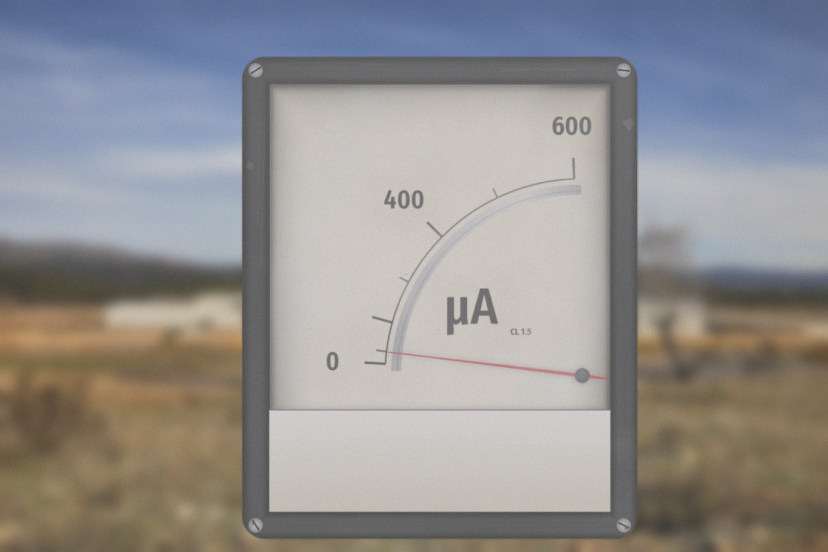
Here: **100** µA
